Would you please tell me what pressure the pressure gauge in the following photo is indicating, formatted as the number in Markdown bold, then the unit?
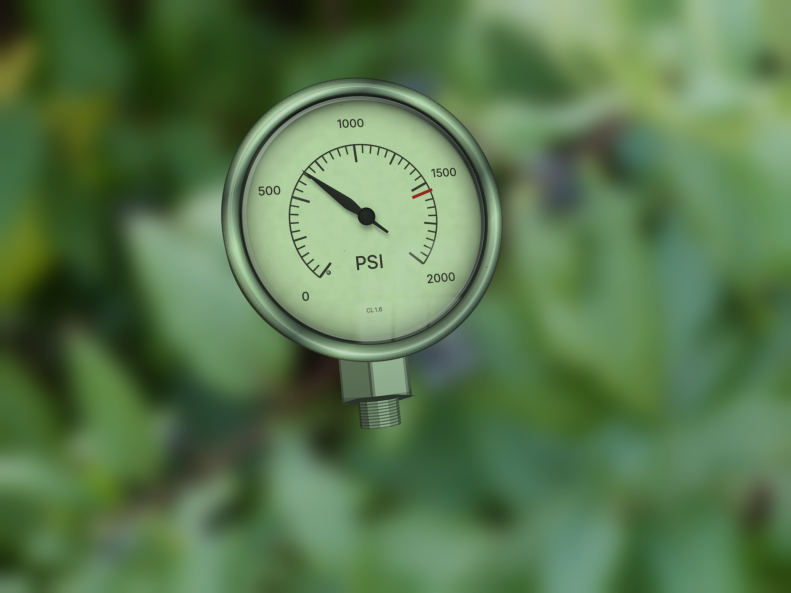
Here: **650** psi
